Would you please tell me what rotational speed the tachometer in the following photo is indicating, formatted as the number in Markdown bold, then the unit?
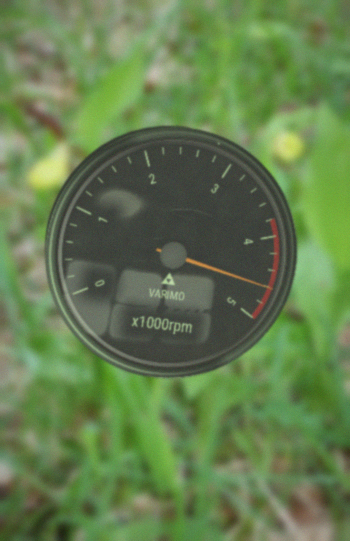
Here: **4600** rpm
